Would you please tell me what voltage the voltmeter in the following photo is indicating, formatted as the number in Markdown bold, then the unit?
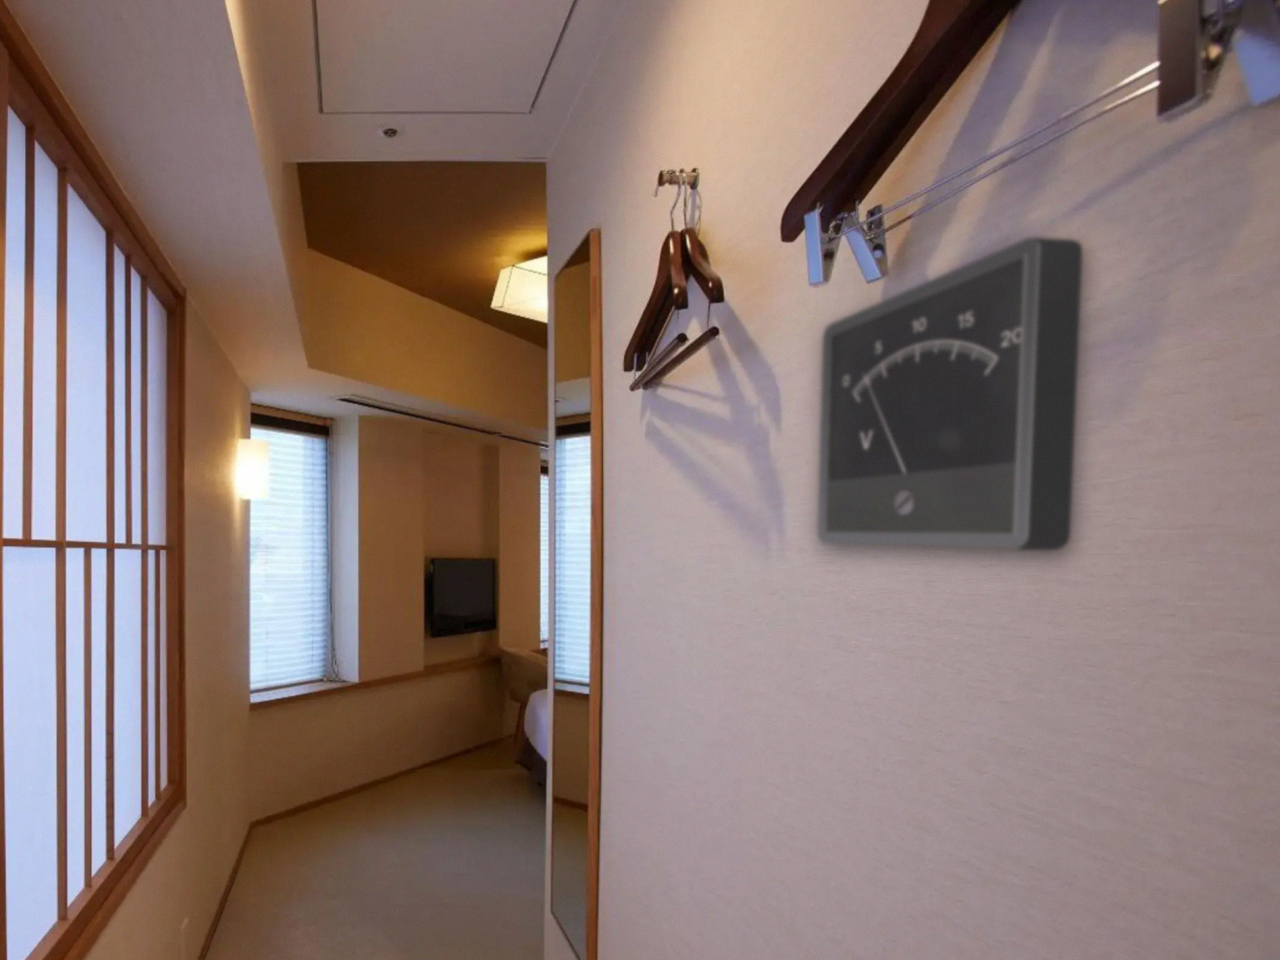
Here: **2.5** V
